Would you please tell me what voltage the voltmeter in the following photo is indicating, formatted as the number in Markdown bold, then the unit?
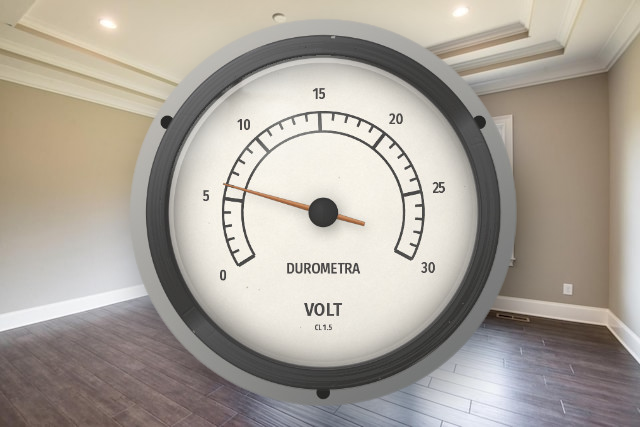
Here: **6** V
